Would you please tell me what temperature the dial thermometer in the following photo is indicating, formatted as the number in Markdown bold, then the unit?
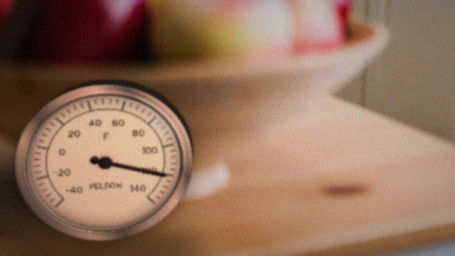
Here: **120** °F
